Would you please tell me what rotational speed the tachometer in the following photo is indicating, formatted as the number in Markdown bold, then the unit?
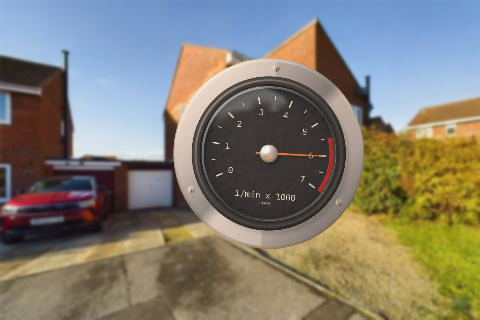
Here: **6000** rpm
